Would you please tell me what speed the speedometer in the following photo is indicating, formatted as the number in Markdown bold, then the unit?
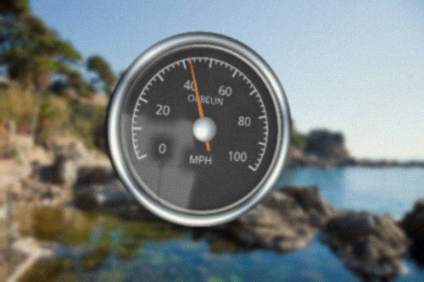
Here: **42** mph
